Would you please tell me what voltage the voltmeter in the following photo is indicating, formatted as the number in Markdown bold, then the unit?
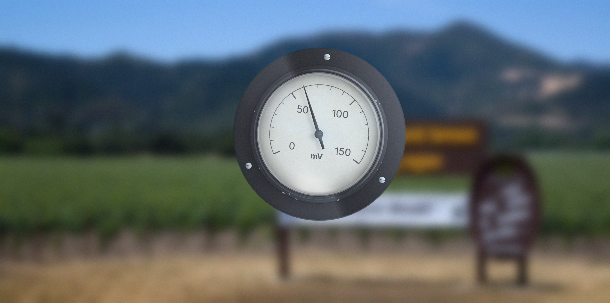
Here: **60** mV
